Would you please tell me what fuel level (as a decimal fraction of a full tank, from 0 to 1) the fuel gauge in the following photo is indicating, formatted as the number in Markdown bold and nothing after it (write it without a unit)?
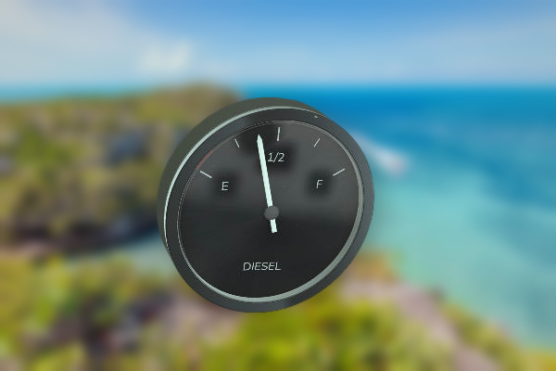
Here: **0.375**
